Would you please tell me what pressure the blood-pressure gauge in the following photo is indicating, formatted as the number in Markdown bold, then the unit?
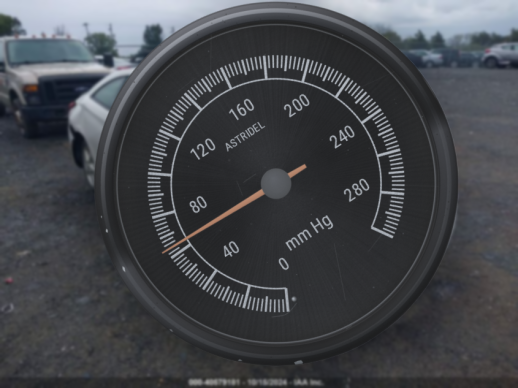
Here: **64** mmHg
